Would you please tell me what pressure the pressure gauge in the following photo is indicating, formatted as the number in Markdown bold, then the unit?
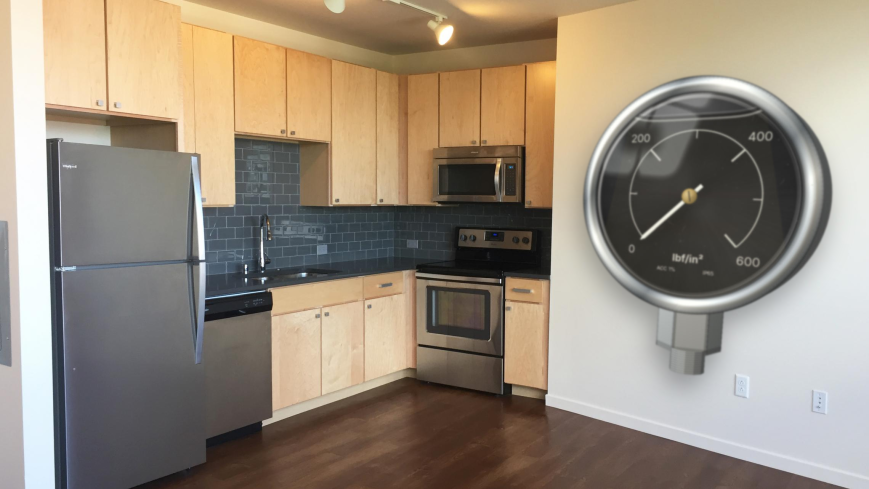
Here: **0** psi
